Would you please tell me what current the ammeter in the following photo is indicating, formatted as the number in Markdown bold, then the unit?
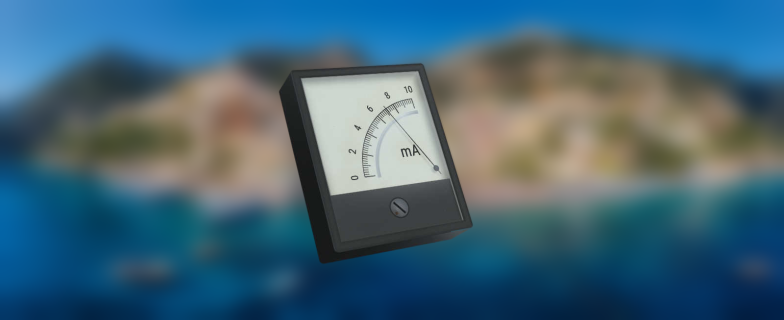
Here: **7** mA
